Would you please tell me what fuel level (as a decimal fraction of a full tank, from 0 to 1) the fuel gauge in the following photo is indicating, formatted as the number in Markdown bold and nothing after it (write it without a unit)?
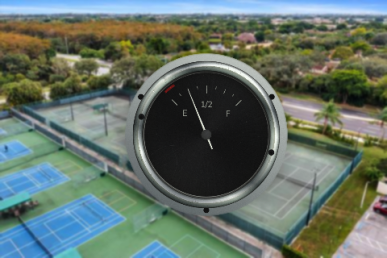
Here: **0.25**
